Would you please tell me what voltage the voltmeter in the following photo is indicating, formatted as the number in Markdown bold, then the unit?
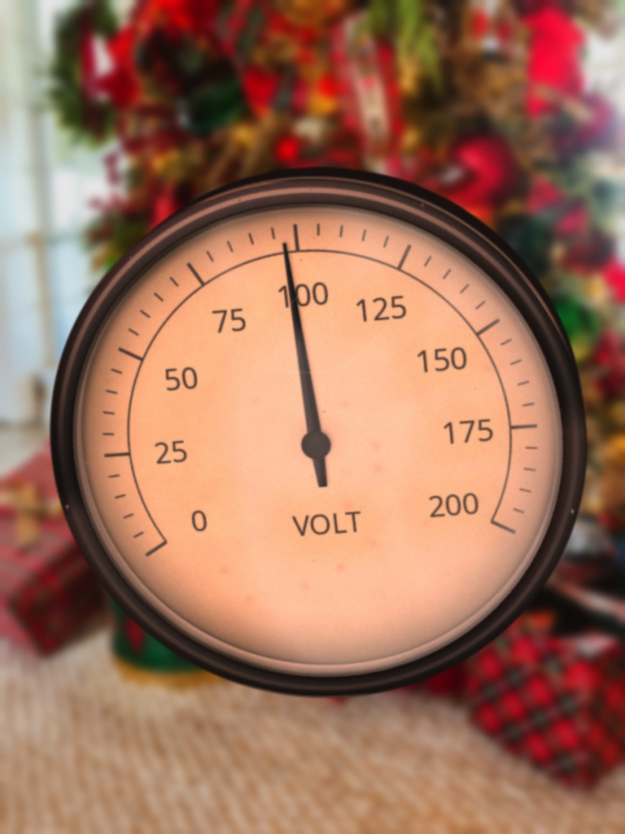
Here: **97.5** V
